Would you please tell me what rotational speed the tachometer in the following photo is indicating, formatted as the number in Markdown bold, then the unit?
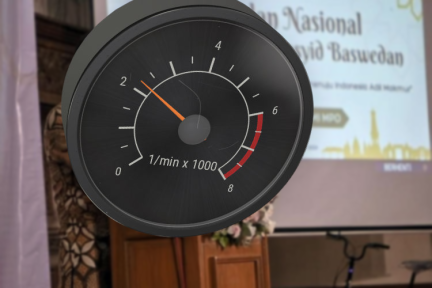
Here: **2250** rpm
